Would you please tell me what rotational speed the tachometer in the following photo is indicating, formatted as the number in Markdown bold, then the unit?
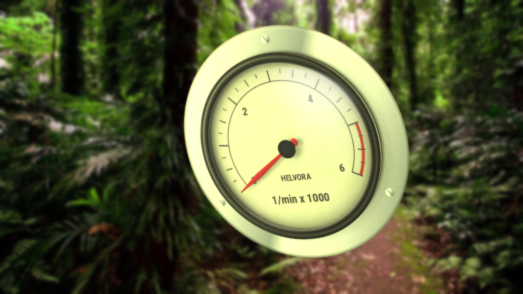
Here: **0** rpm
